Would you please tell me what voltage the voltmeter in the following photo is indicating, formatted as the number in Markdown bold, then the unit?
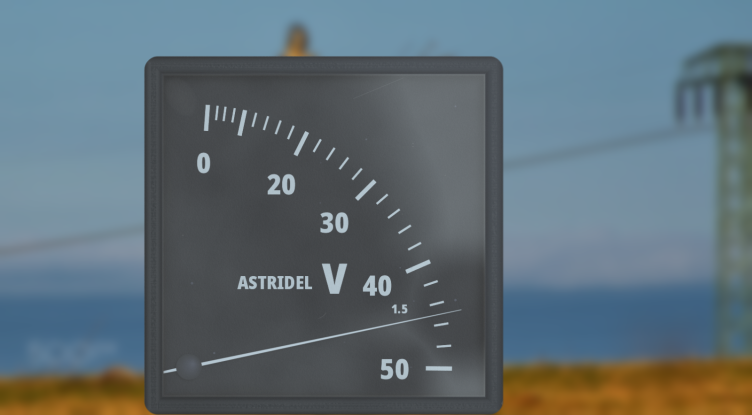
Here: **45** V
